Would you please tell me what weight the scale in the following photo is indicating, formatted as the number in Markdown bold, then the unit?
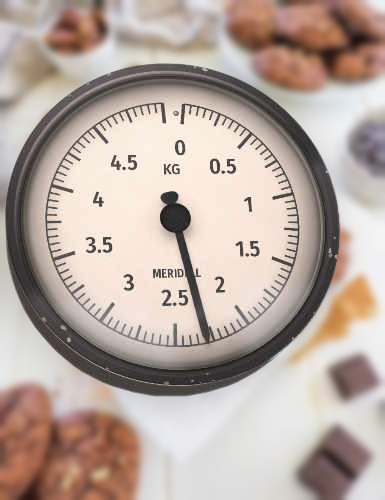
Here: **2.3** kg
